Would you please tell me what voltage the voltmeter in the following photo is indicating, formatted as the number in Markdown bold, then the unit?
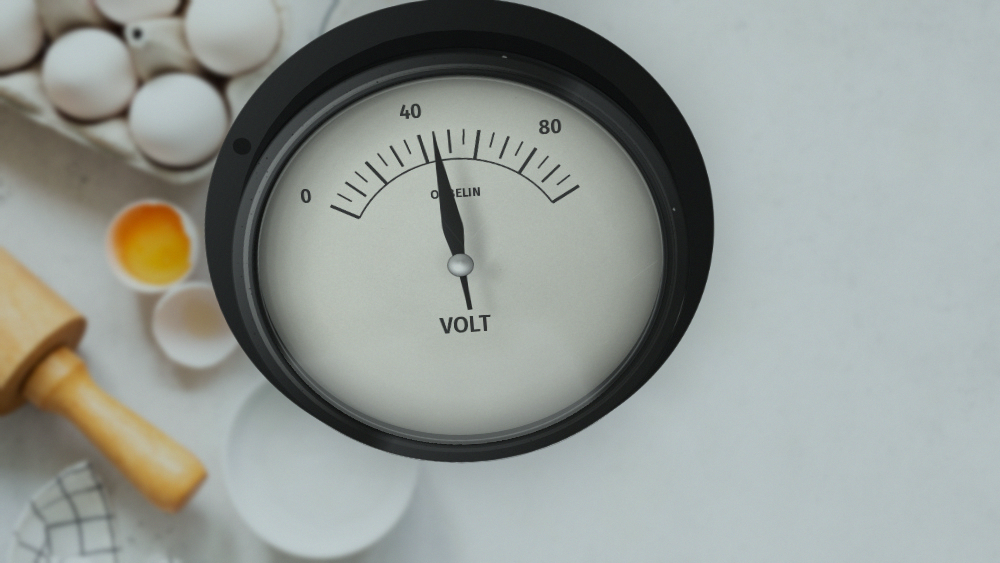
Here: **45** V
